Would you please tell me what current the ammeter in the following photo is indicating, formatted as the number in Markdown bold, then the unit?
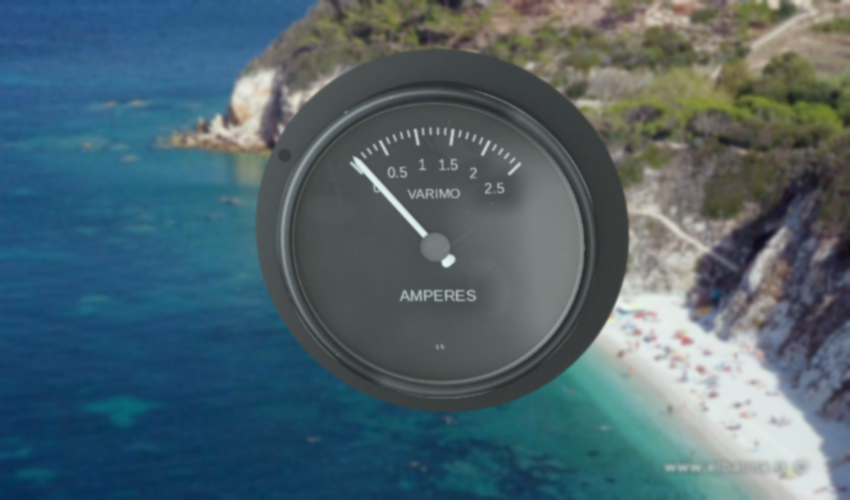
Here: **0.1** A
